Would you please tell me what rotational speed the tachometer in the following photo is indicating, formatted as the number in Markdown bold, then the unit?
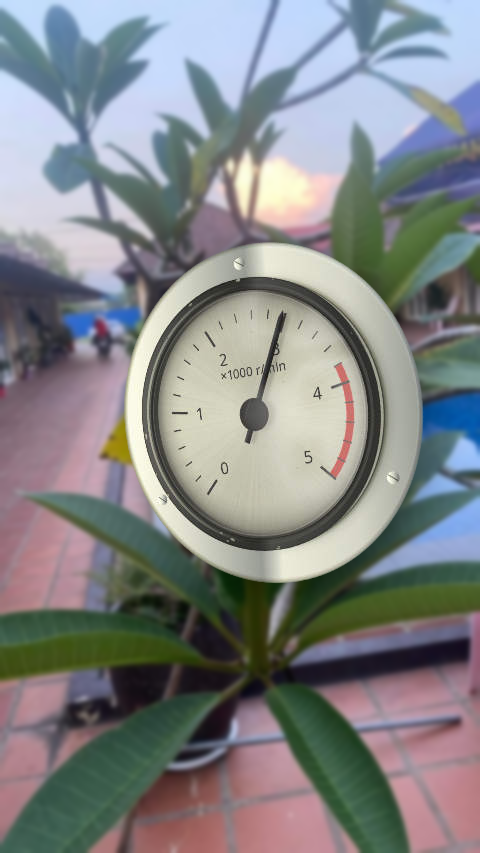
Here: **3000** rpm
